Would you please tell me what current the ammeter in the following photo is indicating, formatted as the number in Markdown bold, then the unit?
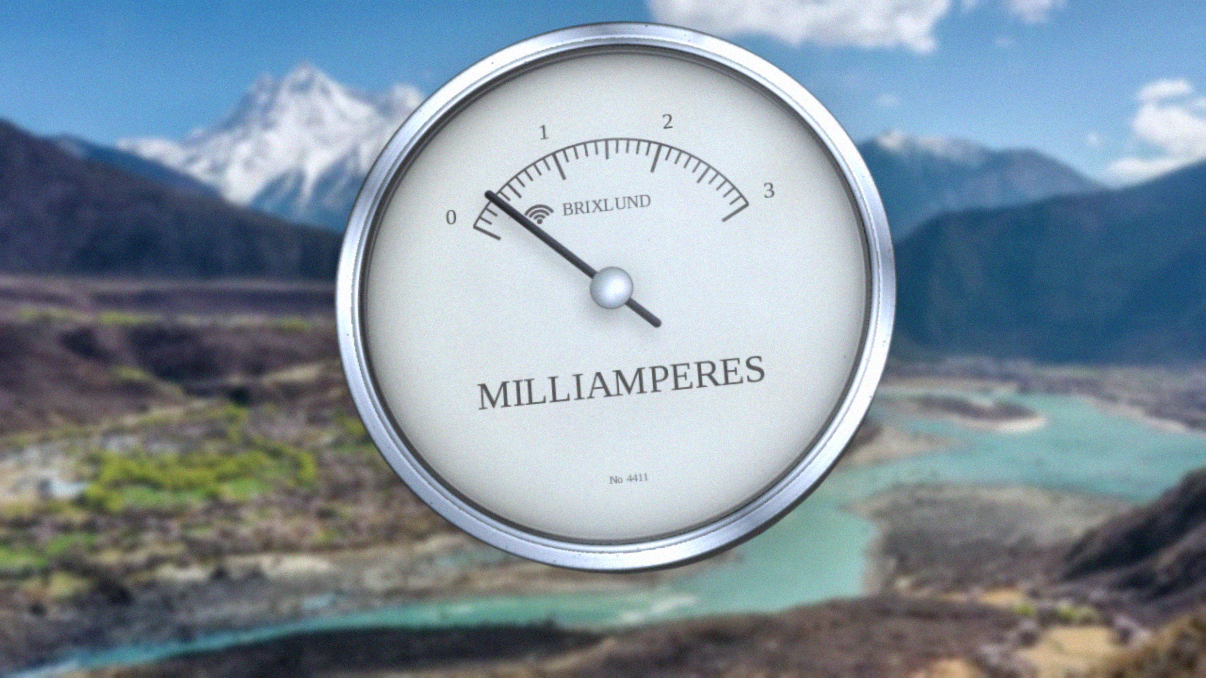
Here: **0.3** mA
